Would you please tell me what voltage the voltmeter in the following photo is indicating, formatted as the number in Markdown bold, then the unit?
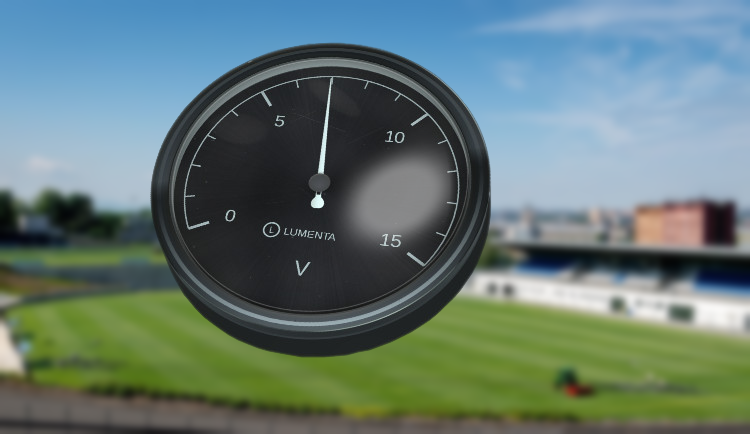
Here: **7** V
